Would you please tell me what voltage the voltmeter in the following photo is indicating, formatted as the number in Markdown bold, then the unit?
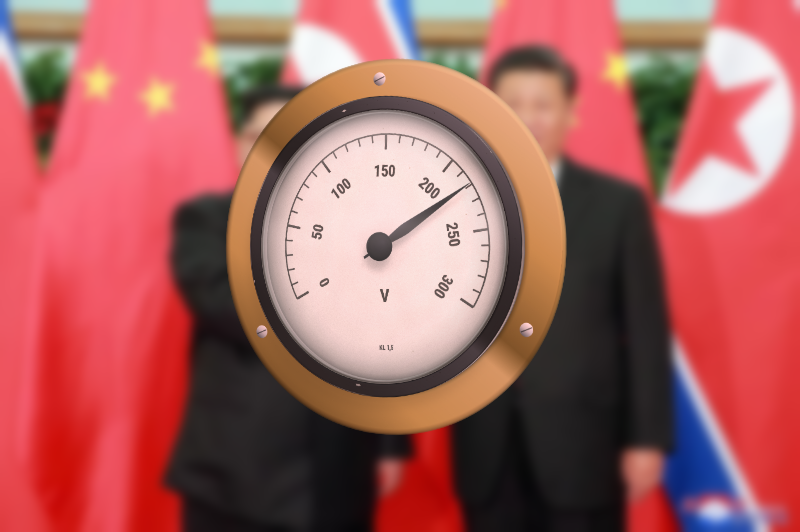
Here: **220** V
